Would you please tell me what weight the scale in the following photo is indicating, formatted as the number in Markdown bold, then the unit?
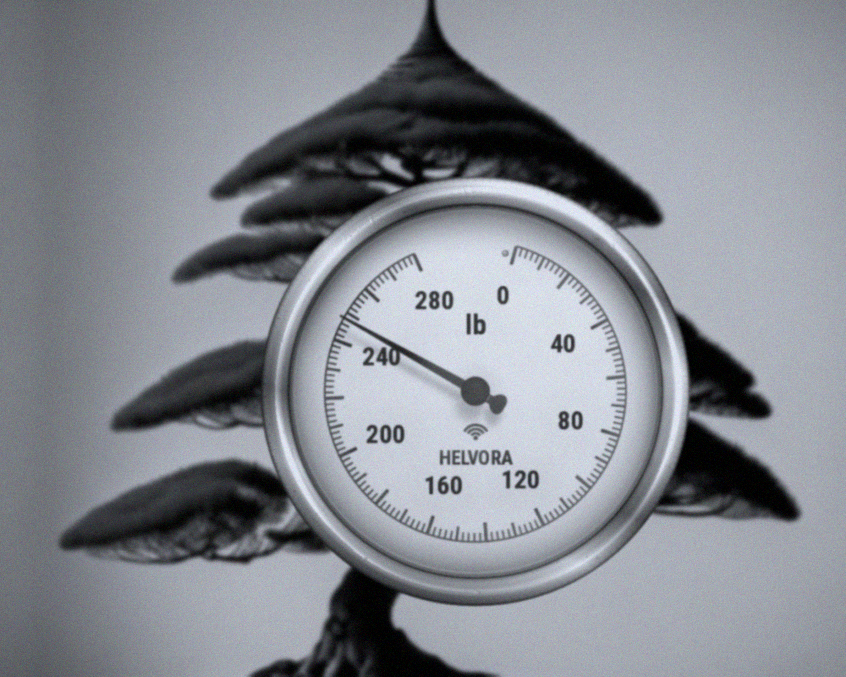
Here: **248** lb
